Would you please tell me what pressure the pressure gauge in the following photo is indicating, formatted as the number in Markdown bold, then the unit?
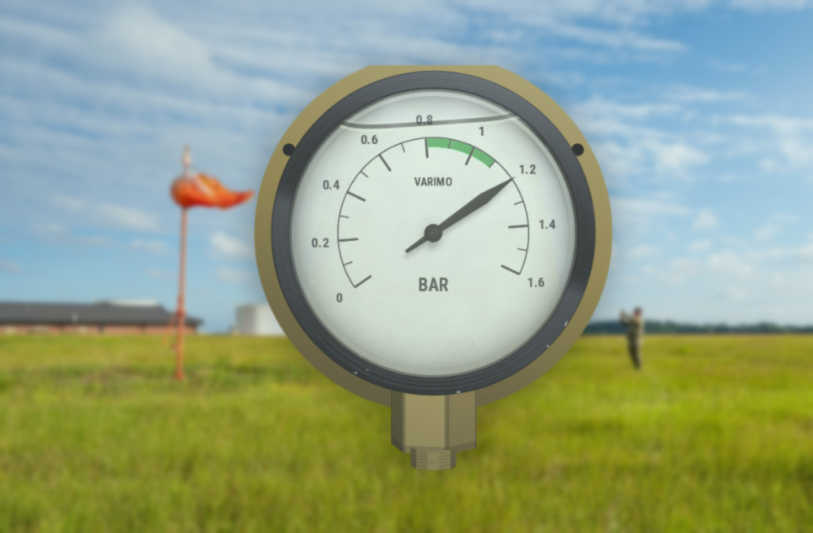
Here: **1.2** bar
